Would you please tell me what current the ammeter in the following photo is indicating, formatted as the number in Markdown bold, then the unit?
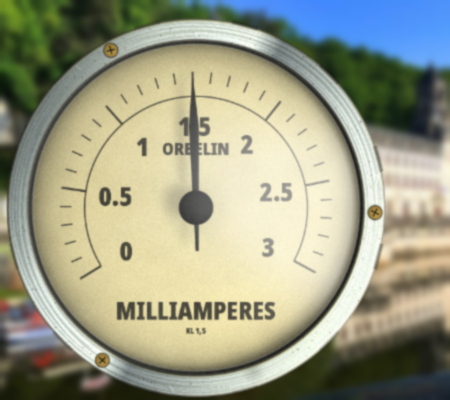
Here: **1.5** mA
